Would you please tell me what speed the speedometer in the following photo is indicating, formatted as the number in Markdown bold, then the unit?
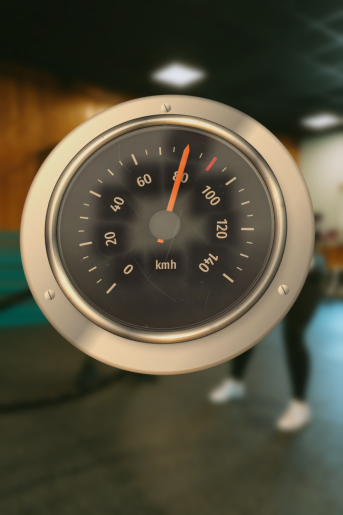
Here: **80** km/h
